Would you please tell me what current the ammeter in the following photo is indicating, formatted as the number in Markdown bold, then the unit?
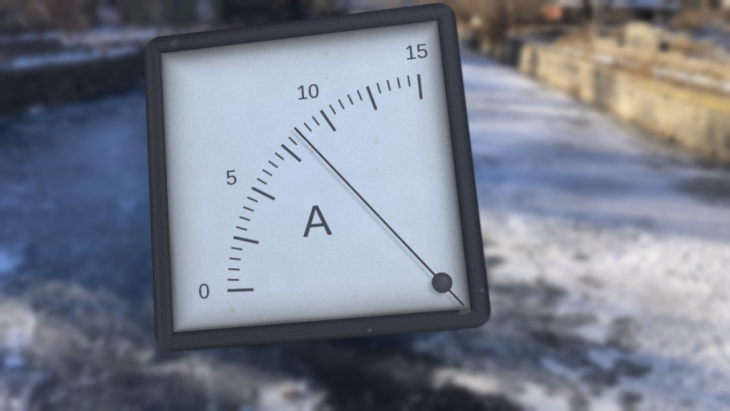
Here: **8.5** A
